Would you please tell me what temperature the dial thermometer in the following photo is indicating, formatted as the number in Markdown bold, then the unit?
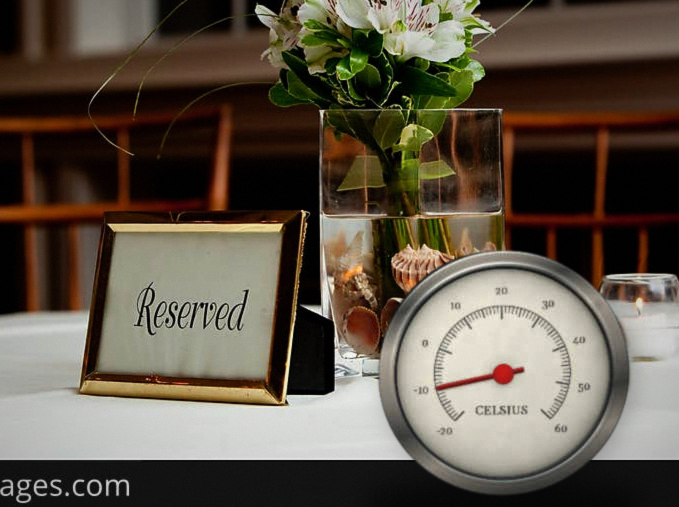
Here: **-10** °C
